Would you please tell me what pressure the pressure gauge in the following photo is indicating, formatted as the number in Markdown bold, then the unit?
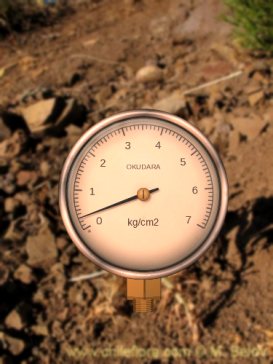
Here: **0.3** kg/cm²
